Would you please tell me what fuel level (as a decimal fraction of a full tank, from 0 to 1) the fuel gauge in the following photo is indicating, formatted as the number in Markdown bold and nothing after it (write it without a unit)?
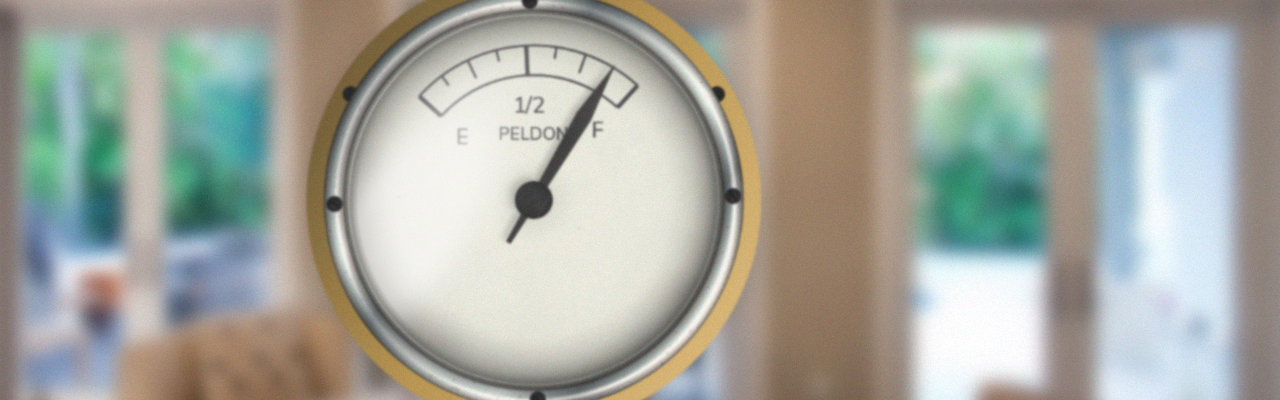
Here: **0.875**
